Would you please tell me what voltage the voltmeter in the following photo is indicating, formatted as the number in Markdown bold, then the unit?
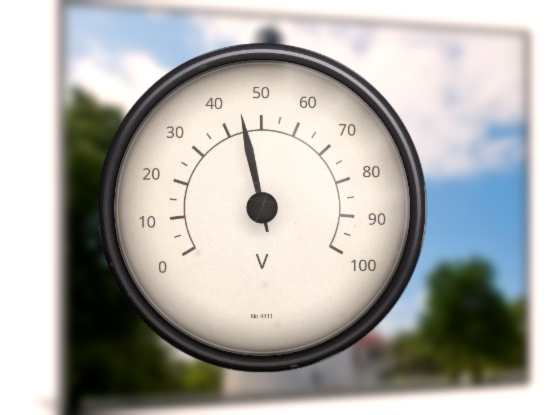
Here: **45** V
